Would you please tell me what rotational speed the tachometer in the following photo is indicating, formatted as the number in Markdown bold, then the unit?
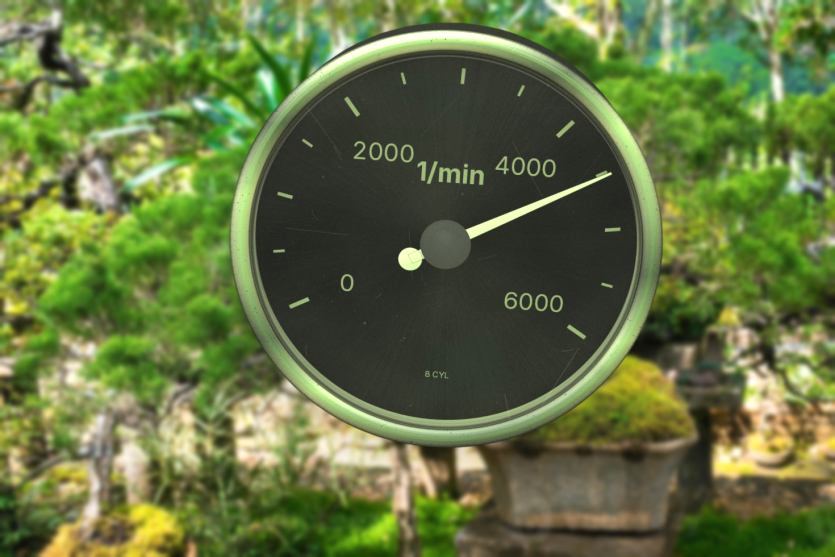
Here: **4500** rpm
